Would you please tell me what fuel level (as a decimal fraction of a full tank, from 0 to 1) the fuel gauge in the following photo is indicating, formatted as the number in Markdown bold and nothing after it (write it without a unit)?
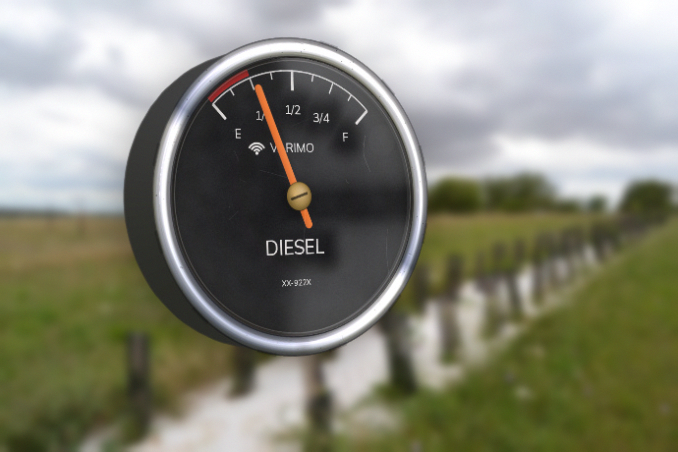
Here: **0.25**
